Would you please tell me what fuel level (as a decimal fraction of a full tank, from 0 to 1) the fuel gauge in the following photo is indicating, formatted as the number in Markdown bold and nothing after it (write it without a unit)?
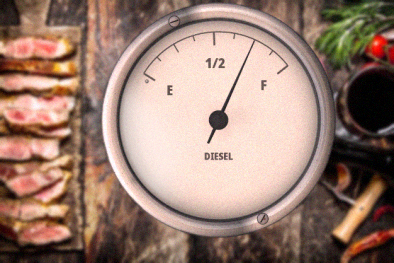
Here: **0.75**
